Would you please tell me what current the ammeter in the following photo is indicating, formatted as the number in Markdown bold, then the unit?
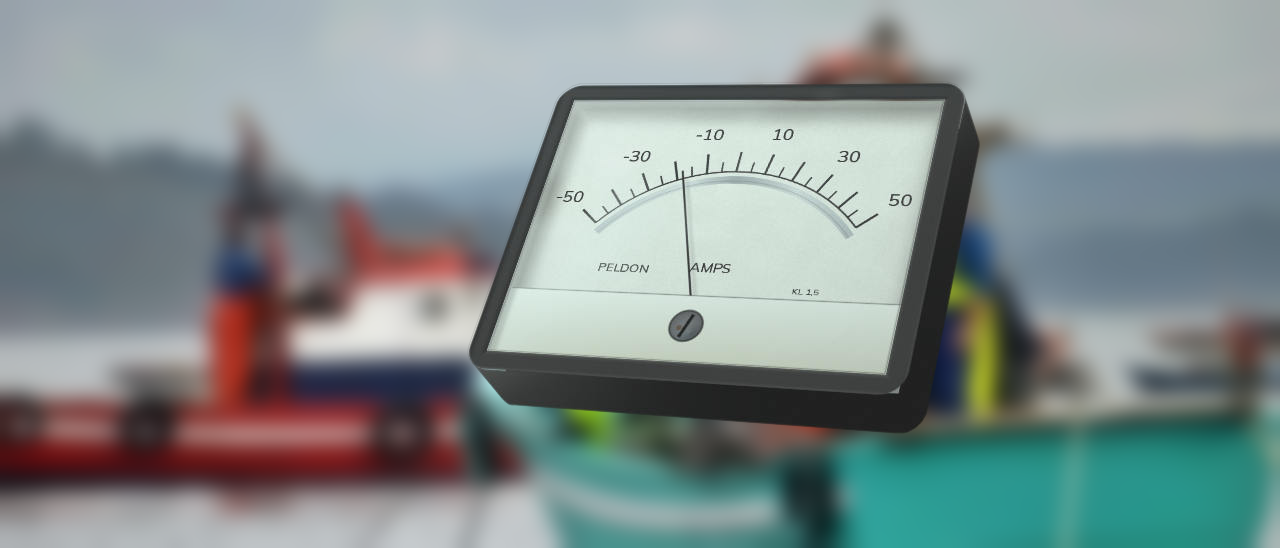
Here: **-17.5** A
